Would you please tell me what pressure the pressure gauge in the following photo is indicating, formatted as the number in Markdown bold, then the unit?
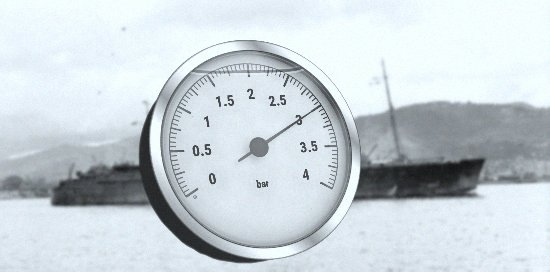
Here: **3** bar
